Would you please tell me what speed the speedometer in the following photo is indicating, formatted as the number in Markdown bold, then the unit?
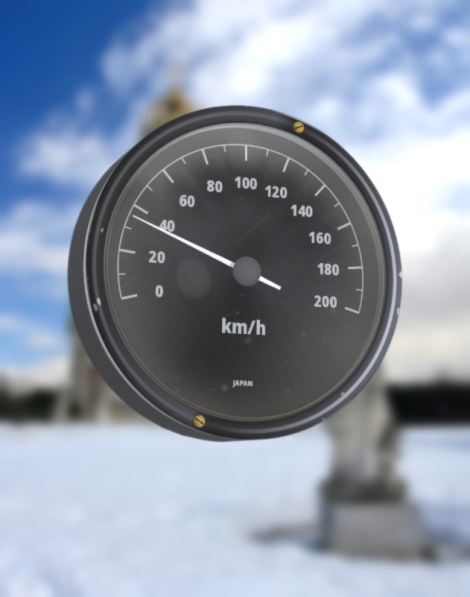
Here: **35** km/h
